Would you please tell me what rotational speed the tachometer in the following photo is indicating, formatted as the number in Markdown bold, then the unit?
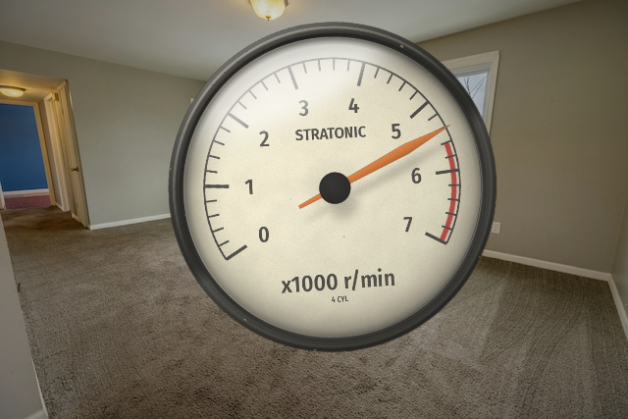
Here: **5400** rpm
